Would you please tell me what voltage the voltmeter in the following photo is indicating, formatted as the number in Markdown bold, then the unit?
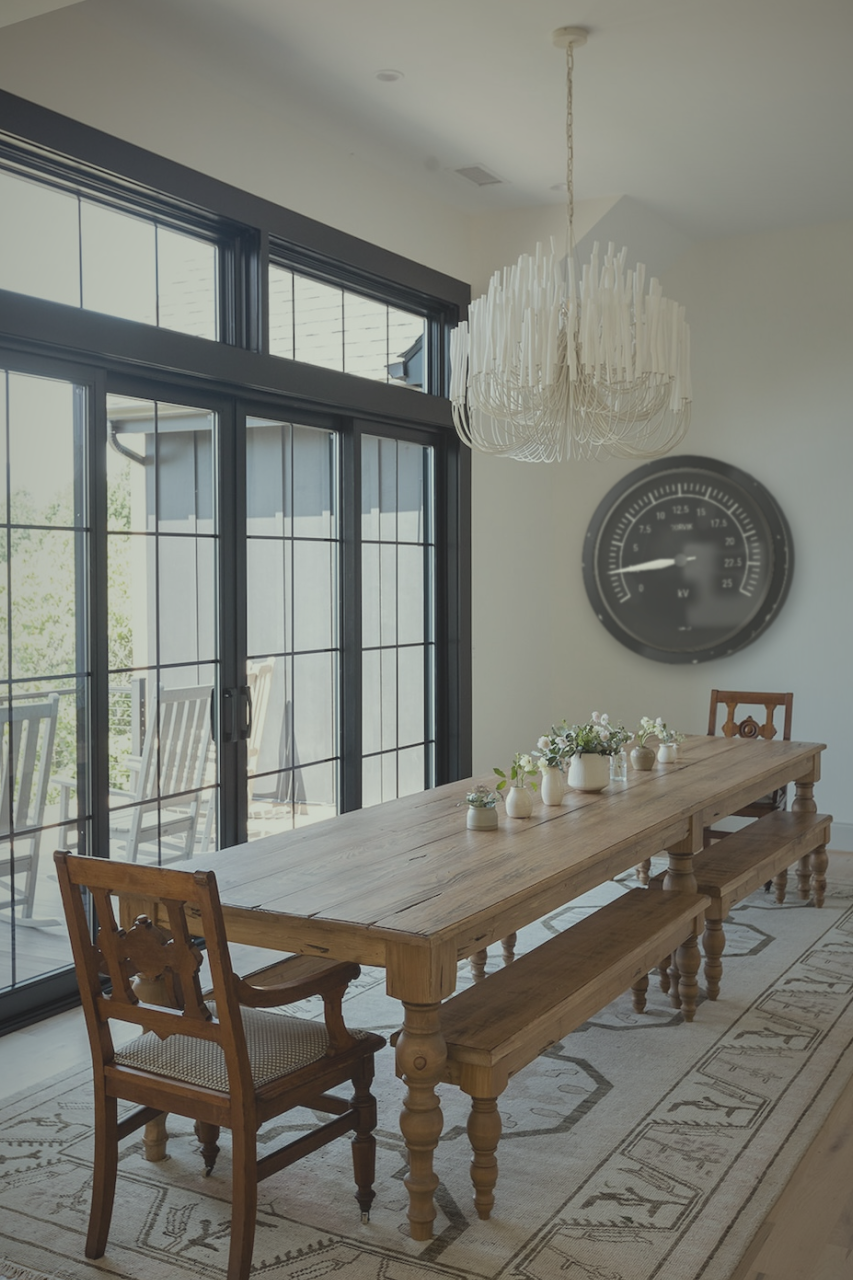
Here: **2.5** kV
